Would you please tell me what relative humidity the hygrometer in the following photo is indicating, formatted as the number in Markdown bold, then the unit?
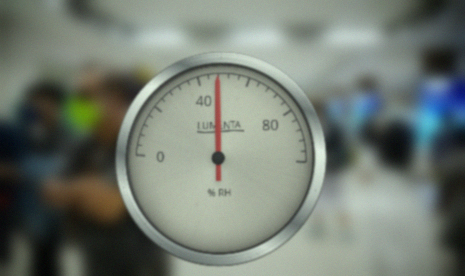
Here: **48** %
